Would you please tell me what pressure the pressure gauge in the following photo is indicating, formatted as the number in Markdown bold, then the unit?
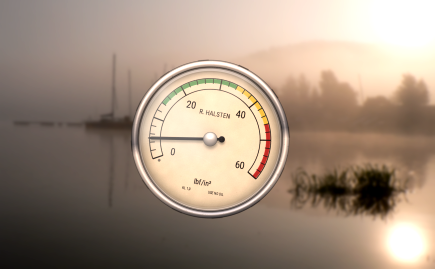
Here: **5** psi
